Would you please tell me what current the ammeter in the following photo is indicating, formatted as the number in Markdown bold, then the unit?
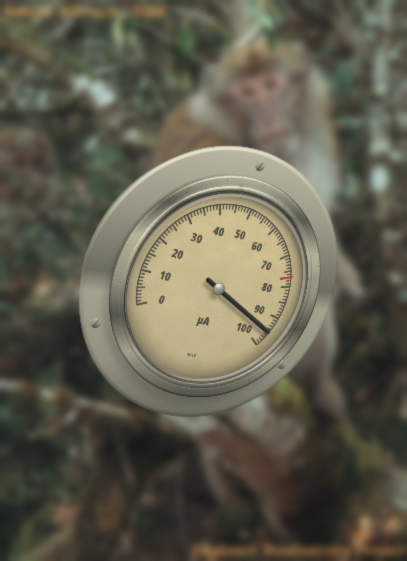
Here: **95** µA
